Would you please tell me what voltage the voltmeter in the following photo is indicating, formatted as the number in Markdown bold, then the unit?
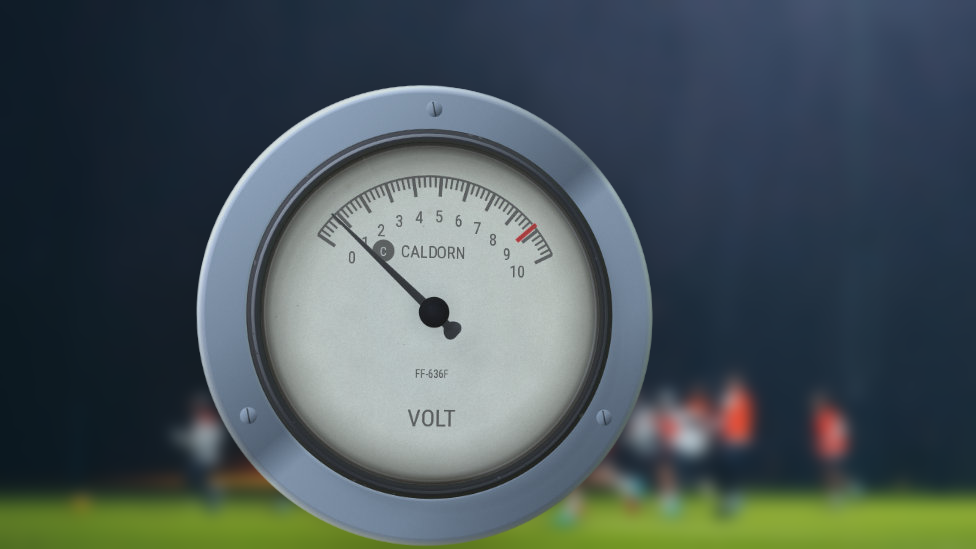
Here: **0.8** V
